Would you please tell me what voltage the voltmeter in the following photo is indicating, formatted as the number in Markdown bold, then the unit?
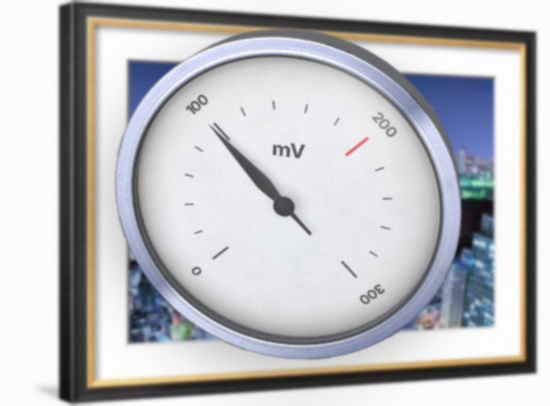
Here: **100** mV
